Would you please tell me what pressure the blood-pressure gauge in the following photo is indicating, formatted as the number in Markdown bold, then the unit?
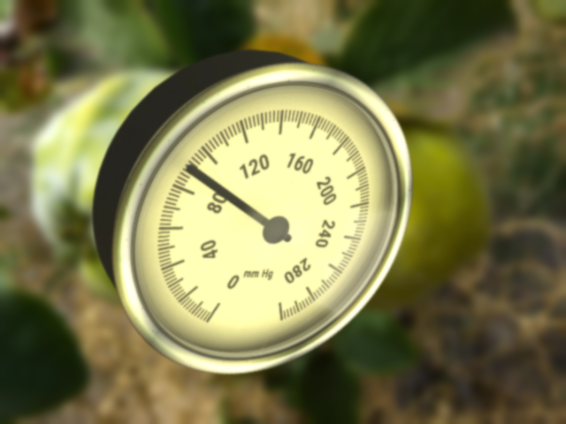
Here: **90** mmHg
